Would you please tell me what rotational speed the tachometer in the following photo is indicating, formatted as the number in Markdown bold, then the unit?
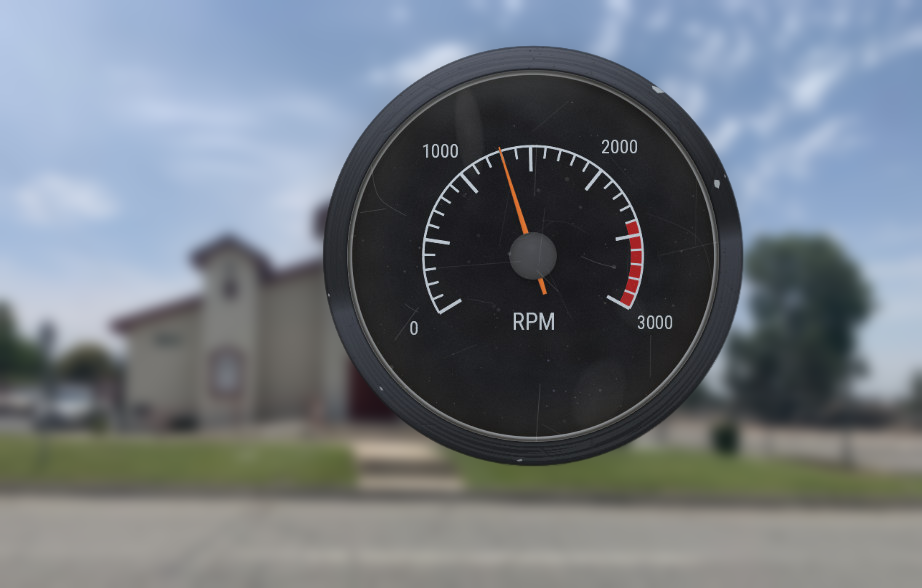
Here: **1300** rpm
